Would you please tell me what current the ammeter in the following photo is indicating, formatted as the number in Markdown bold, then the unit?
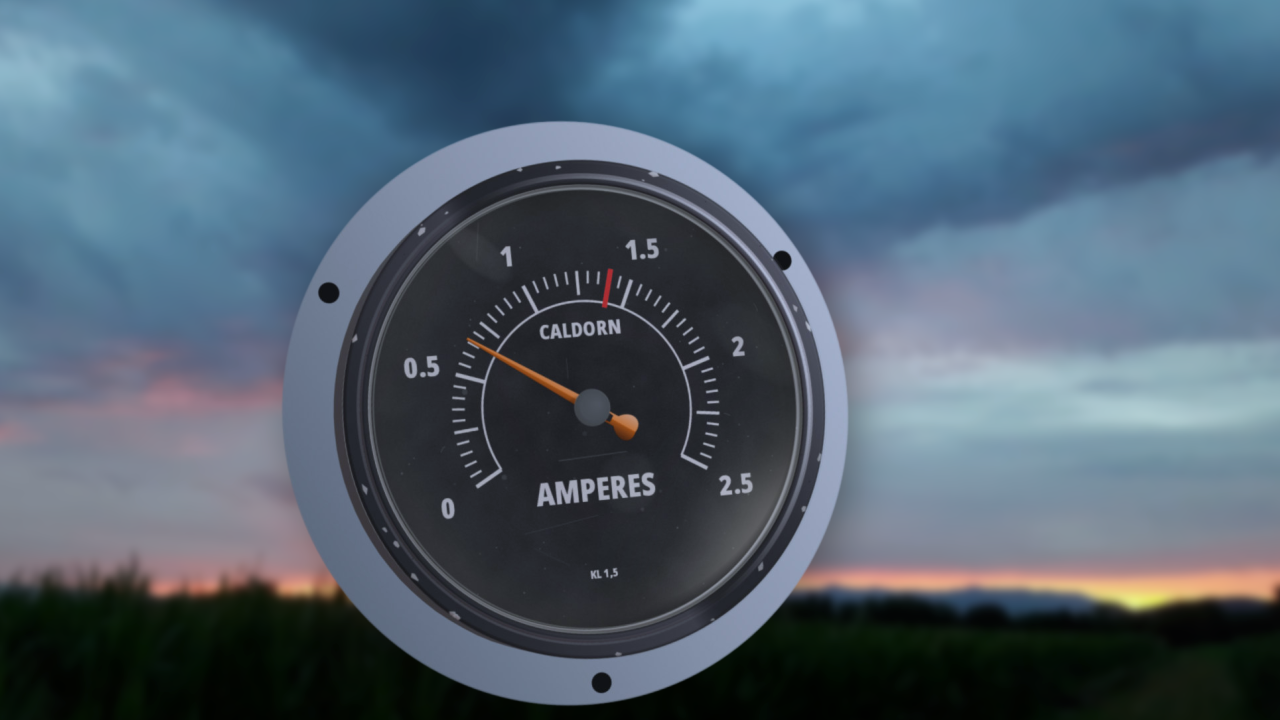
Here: **0.65** A
